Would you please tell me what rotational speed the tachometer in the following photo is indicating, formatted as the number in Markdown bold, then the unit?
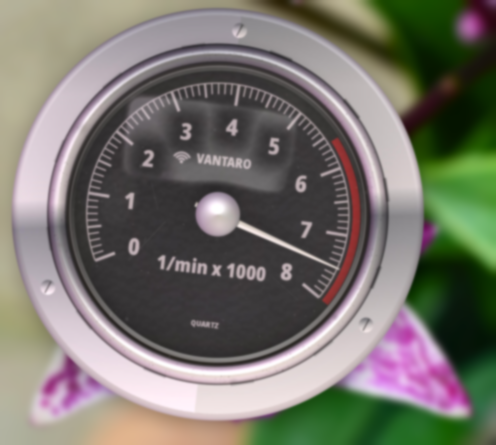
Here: **7500** rpm
